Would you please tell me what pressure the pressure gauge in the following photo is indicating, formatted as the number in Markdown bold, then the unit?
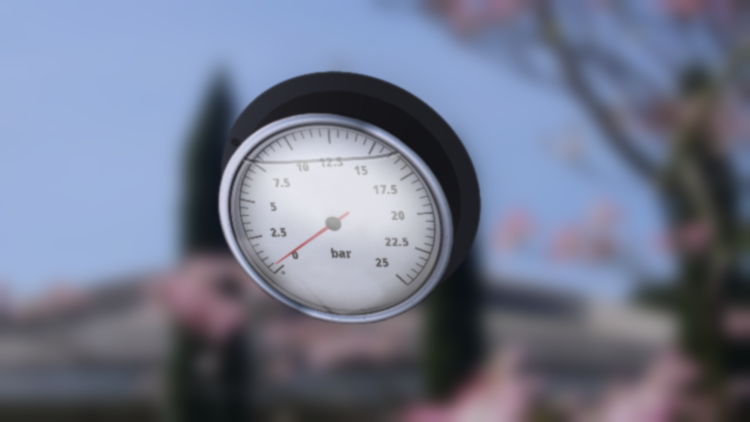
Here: **0.5** bar
